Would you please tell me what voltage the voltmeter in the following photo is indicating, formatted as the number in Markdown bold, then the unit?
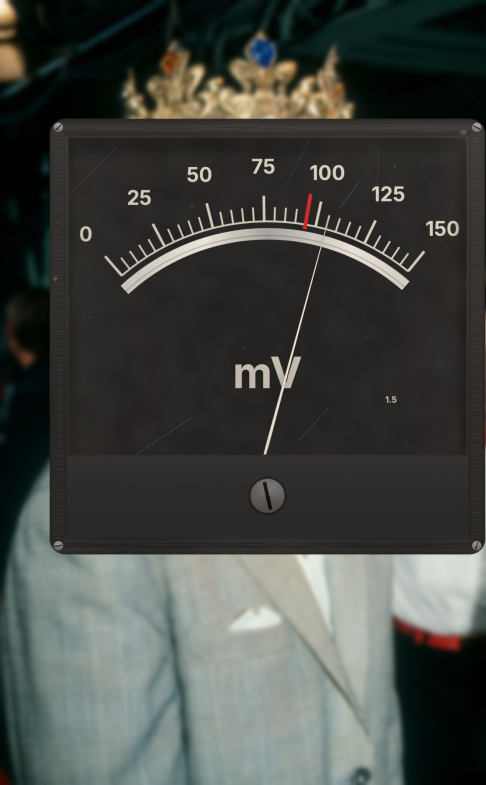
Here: **105** mV
